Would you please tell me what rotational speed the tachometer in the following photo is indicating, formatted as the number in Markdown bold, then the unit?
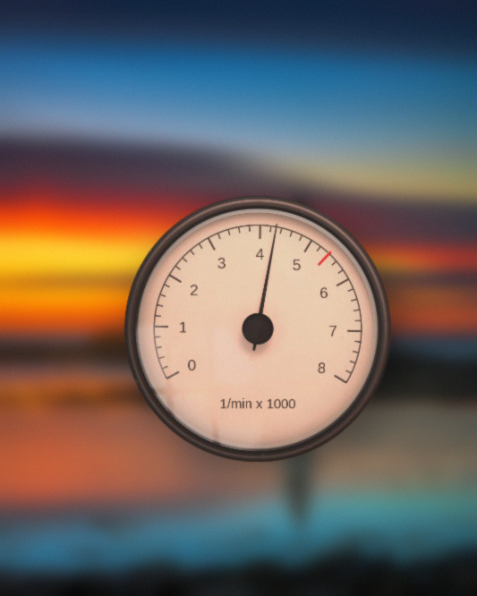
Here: **4300** rpm
